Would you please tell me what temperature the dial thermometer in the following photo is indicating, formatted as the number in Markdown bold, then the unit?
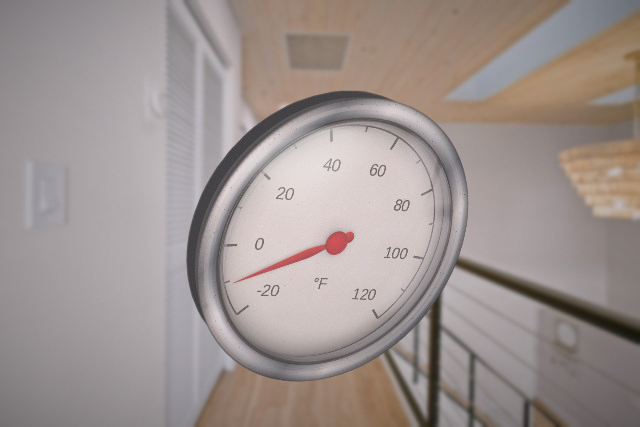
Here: **-10** °F
